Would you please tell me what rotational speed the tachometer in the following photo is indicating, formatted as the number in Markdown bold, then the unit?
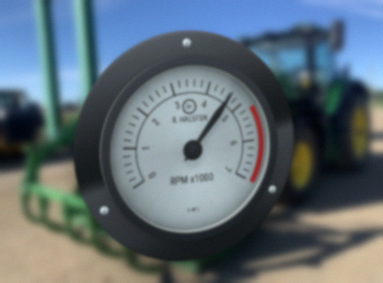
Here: **4600** rpm
